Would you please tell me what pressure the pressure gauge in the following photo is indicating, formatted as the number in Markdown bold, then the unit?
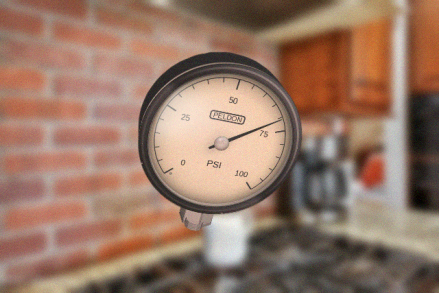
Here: **70** psi
